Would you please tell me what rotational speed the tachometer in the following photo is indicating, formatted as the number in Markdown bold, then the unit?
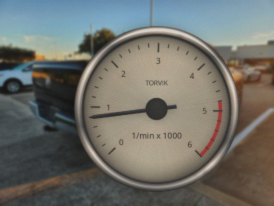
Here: **800** rpm
